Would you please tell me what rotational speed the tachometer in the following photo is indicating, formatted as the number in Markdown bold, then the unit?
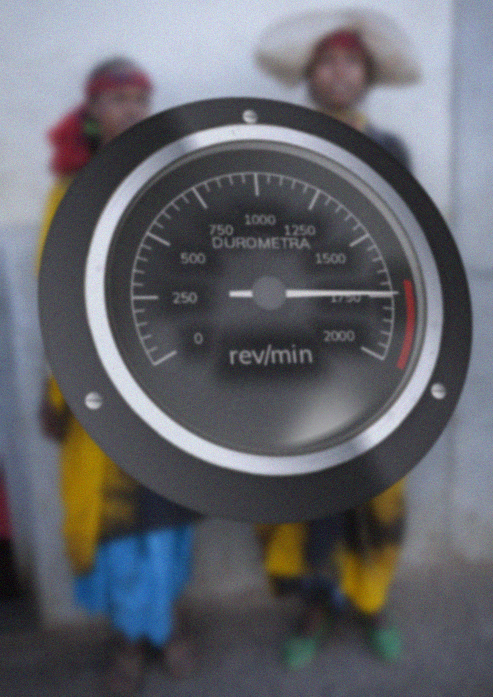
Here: **1750** rpm
